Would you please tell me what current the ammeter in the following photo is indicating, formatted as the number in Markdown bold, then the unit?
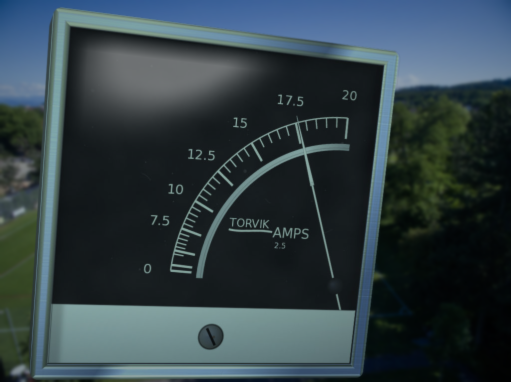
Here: **17.5** A
